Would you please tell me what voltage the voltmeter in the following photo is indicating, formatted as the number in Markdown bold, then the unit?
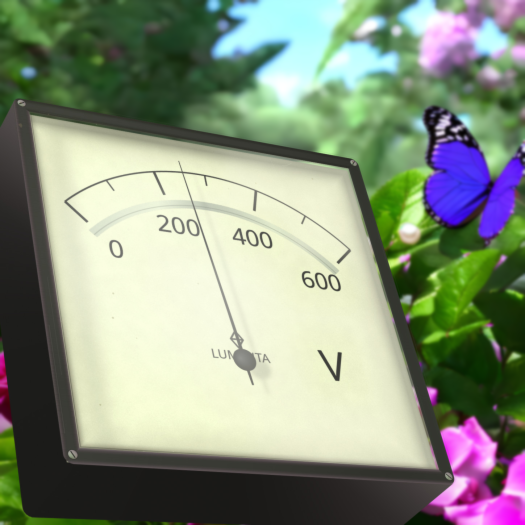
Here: **250** V
